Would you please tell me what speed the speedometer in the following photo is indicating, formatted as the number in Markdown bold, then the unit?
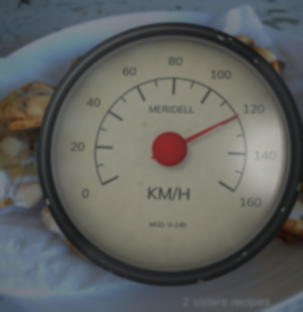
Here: **120** km/h
